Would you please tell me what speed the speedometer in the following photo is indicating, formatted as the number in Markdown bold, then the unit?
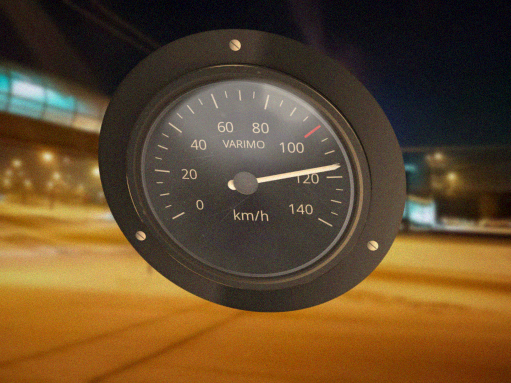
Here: **115** km/h
